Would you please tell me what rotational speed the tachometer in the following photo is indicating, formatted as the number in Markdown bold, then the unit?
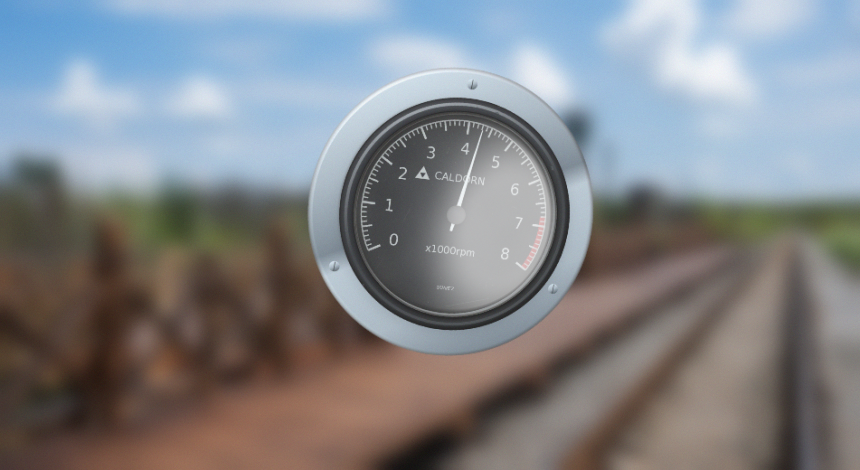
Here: **4300** rpm
